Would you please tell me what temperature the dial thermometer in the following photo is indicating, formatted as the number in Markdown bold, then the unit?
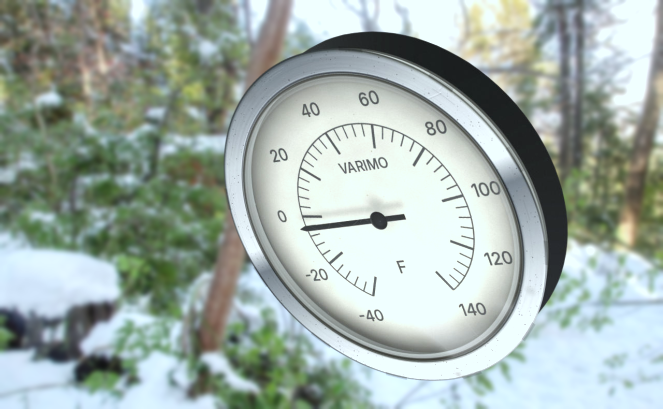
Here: **-4** °F
